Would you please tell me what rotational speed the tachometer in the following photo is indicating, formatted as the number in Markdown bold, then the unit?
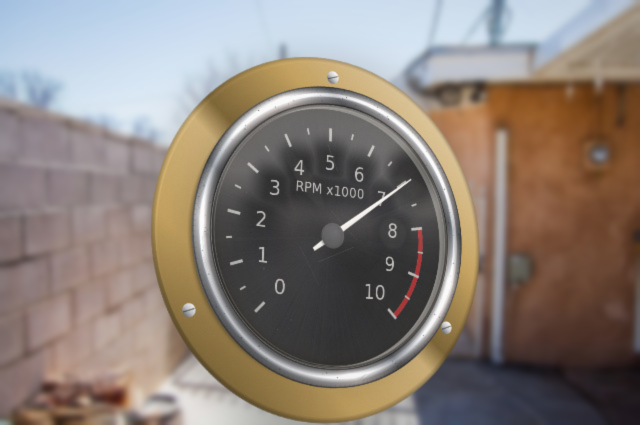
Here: **7000** rpm
